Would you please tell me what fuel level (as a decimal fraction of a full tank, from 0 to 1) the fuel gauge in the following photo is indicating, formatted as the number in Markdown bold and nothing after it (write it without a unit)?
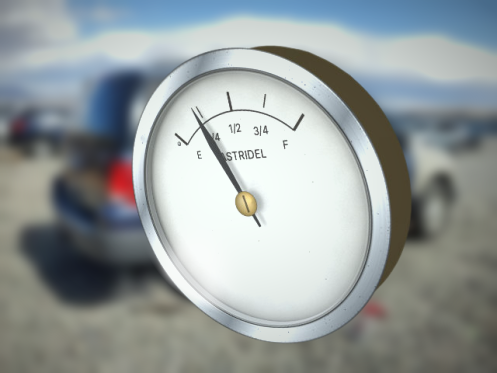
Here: **0.25**
